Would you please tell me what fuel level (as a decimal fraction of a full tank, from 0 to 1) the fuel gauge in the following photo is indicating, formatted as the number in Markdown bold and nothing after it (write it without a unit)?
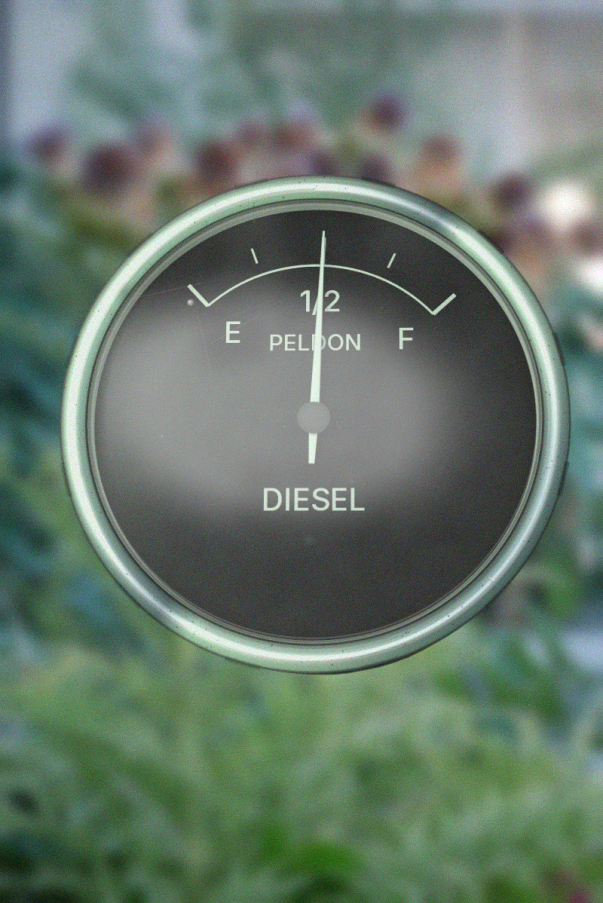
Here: **0.5**
